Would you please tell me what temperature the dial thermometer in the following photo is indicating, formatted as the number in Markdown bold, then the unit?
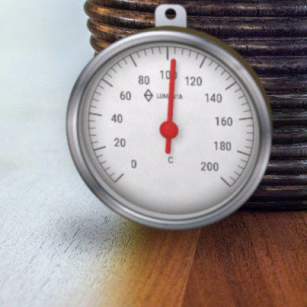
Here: **104** °C
